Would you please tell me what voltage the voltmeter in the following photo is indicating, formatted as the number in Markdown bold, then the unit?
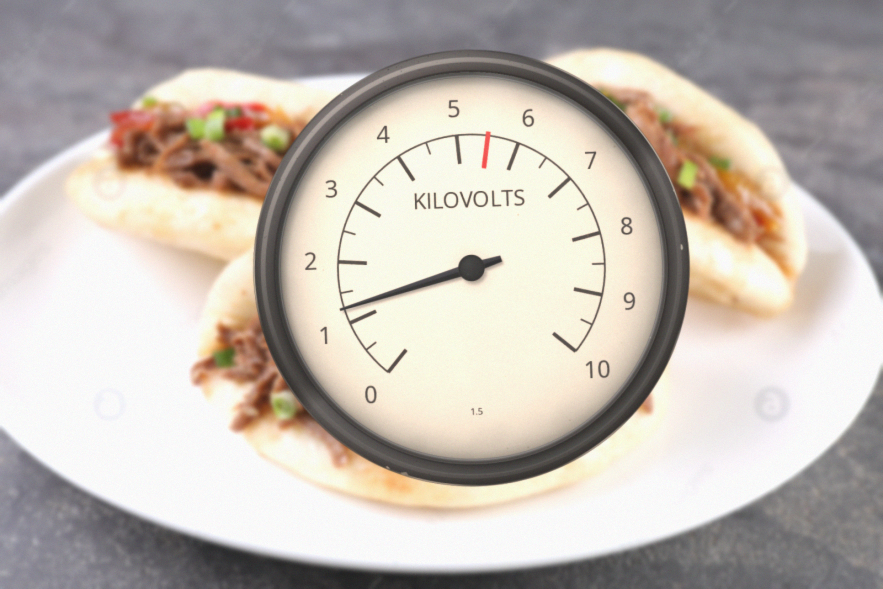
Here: **1.25** kV
